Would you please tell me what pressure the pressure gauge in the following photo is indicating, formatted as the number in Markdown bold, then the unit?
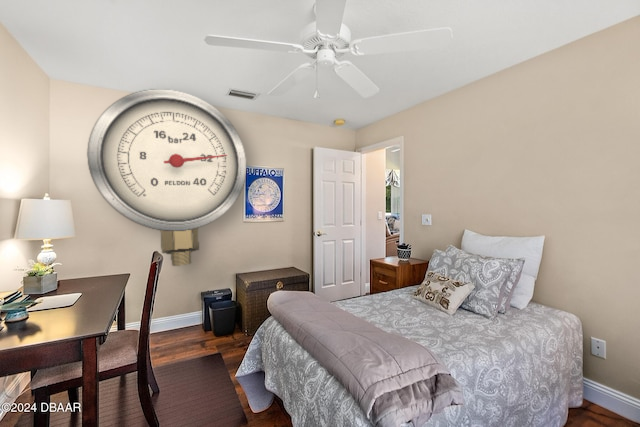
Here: **32** bar
